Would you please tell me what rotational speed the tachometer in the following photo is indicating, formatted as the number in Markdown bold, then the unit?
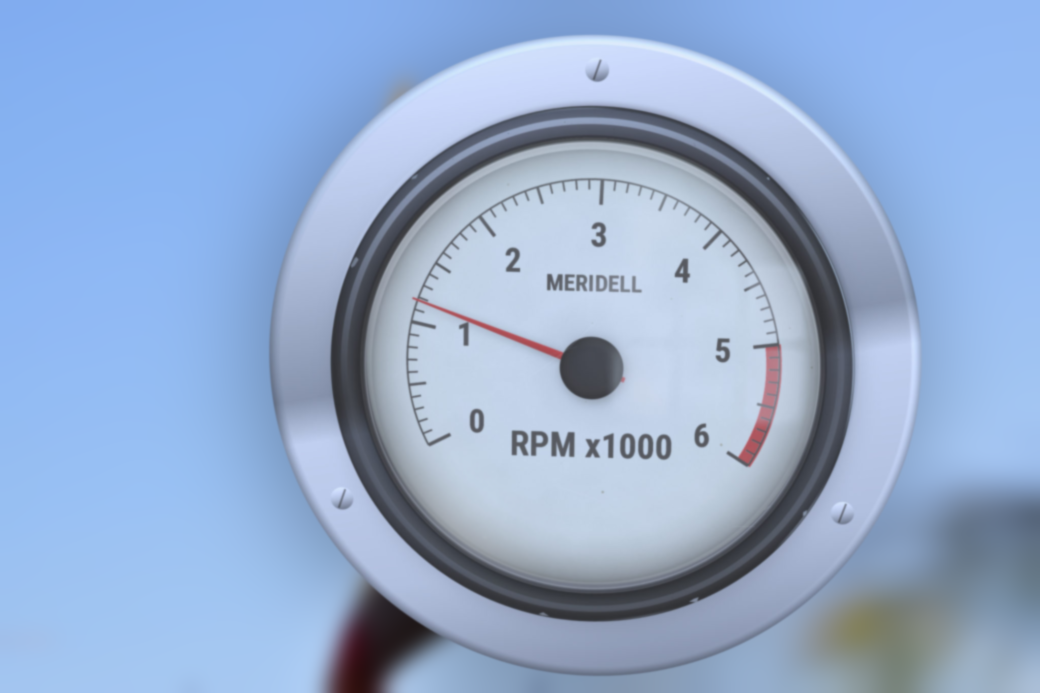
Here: **1200** rpm
